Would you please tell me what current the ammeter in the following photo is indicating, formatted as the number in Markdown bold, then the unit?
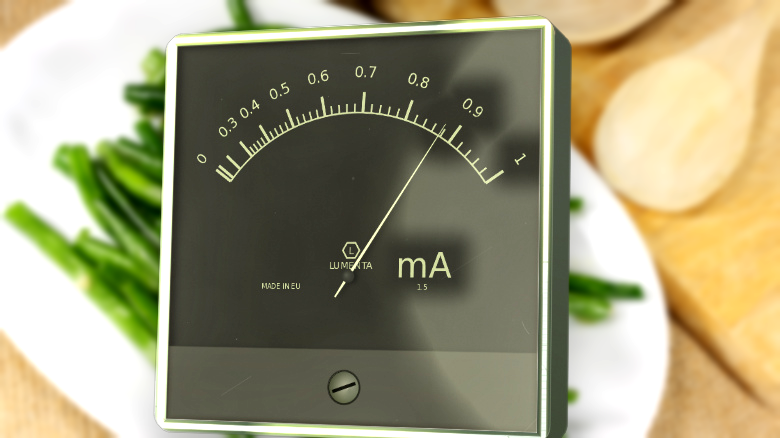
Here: **0.88** mA
